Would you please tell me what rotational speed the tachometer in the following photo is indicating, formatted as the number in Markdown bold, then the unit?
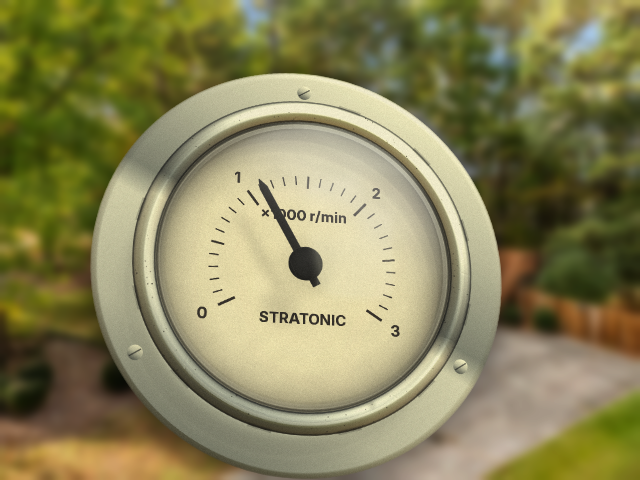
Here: **1100** rpm
